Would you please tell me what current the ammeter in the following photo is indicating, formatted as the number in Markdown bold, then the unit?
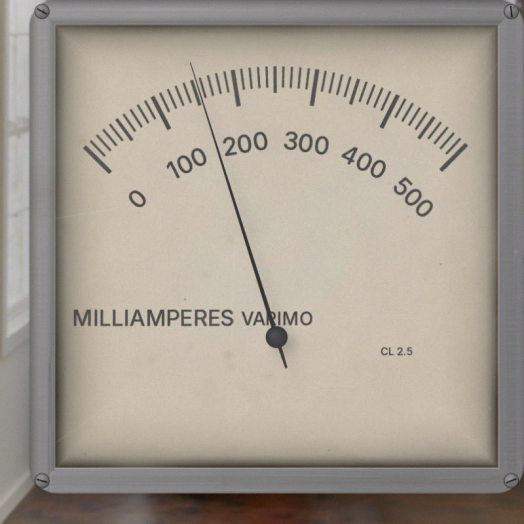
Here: **155** mA
